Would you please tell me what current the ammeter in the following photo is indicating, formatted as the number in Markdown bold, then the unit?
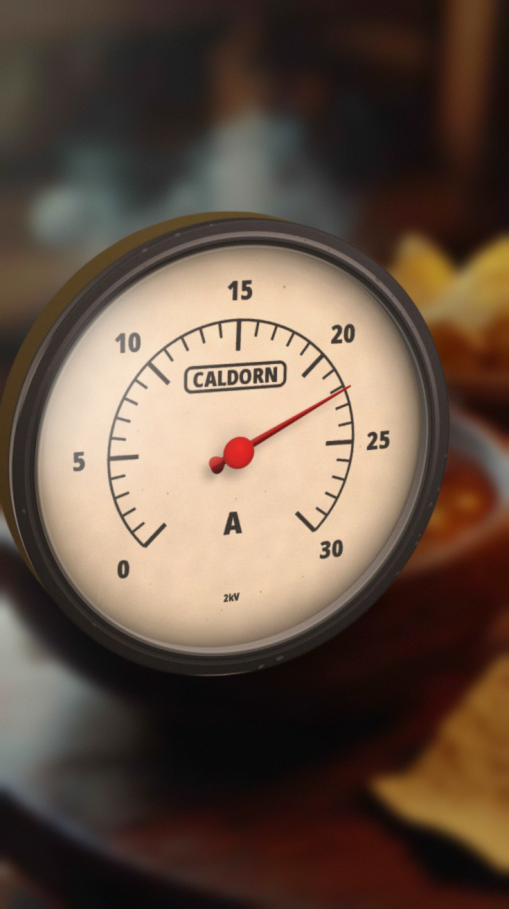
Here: **22** A
